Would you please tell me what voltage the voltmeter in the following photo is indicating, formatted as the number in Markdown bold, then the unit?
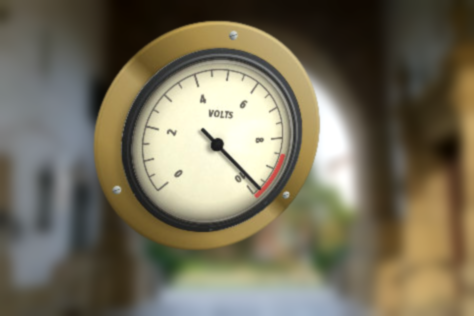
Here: **9.75** V
